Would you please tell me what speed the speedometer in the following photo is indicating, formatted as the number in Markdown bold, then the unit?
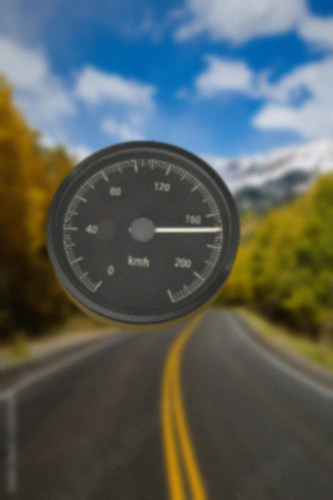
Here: **170** km/h
